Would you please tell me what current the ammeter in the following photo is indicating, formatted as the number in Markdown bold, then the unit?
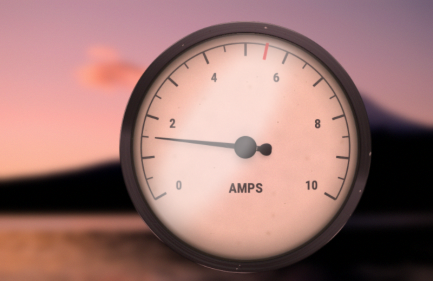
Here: **1.5** A
